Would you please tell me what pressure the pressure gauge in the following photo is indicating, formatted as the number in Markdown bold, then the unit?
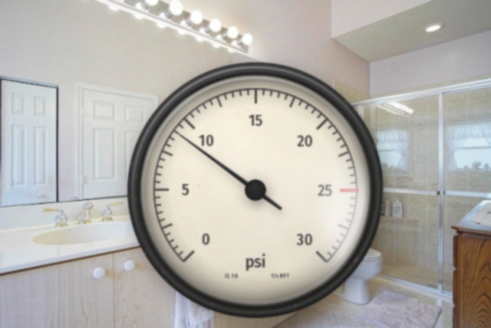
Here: **9** psi
